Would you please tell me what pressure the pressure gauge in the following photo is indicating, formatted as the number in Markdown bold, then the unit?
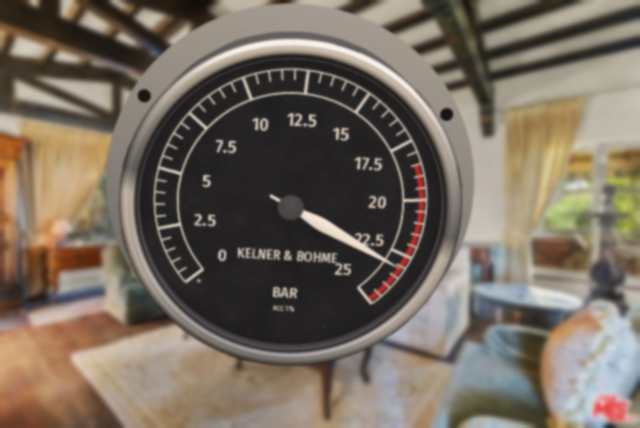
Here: **23** bar
